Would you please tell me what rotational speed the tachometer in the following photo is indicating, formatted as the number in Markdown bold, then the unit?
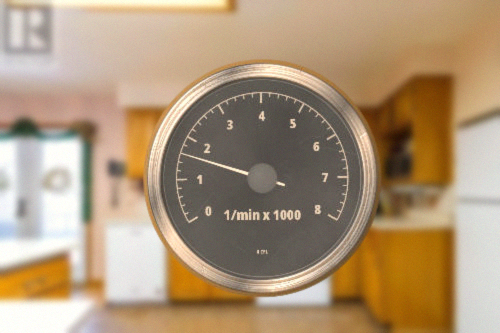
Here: **1600** rpm
